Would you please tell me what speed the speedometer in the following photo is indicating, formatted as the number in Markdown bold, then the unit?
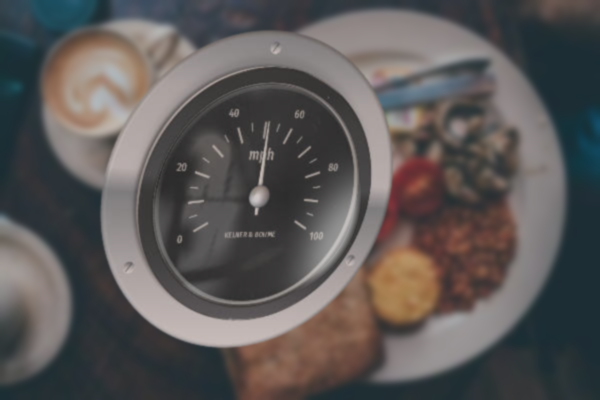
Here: **50** mph
